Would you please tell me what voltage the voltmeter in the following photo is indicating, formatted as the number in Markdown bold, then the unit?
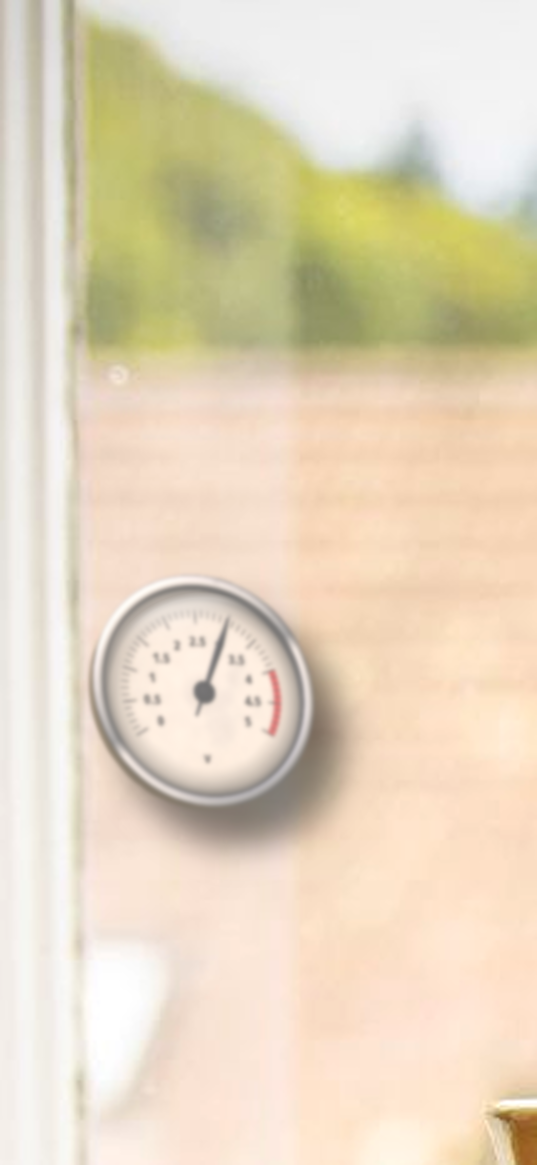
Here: **3** V
